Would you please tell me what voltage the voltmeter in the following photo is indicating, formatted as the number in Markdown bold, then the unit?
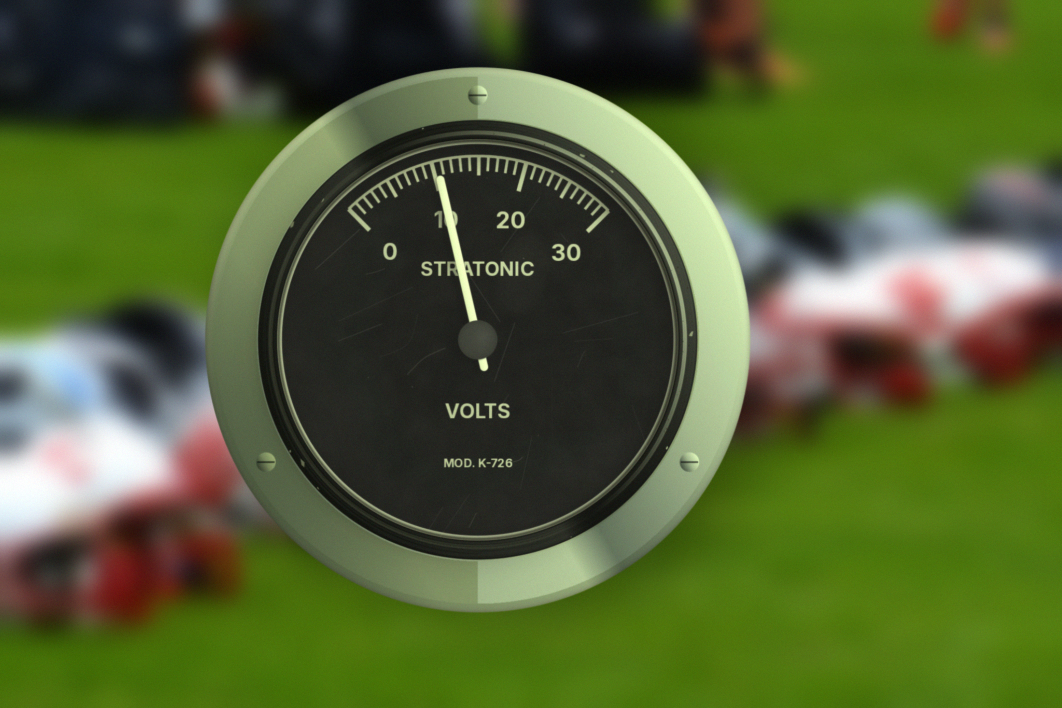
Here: **10.5** V
